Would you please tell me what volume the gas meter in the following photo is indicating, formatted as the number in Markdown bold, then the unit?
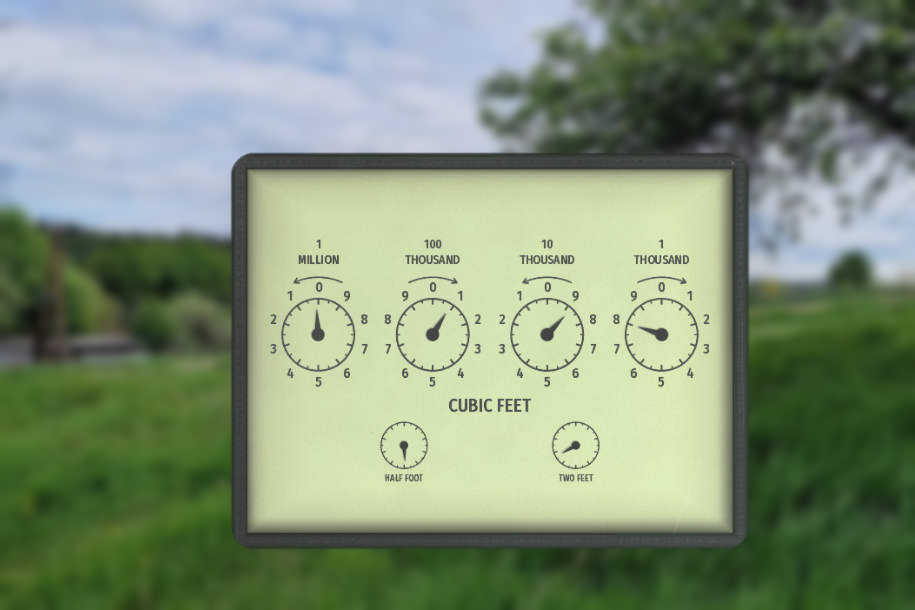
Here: **8800** ft³
